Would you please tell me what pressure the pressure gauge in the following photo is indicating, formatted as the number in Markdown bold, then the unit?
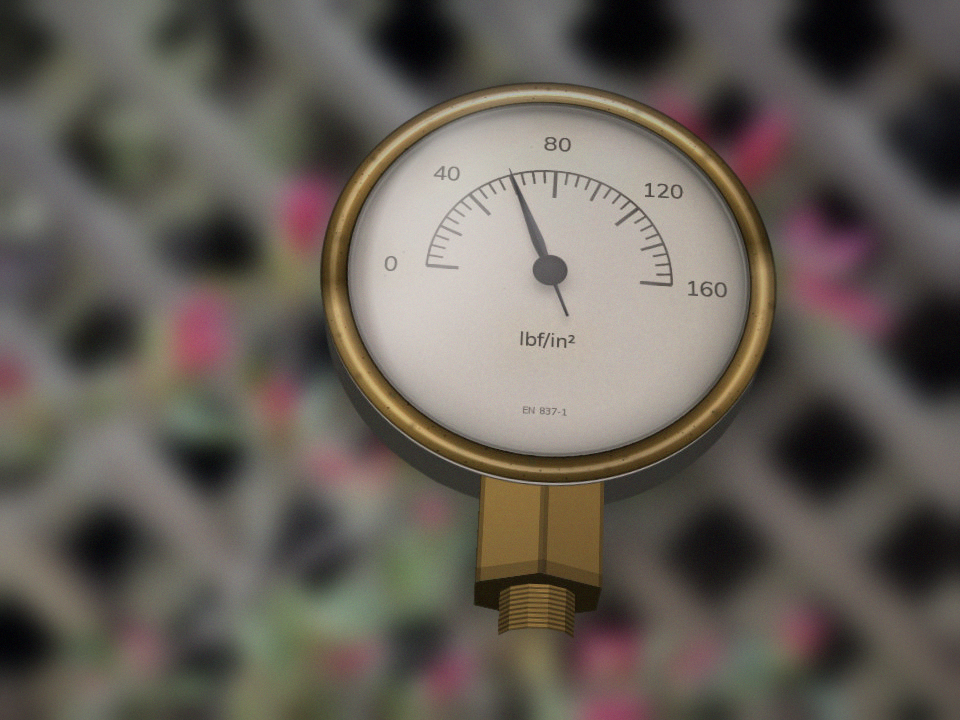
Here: **60** psi
